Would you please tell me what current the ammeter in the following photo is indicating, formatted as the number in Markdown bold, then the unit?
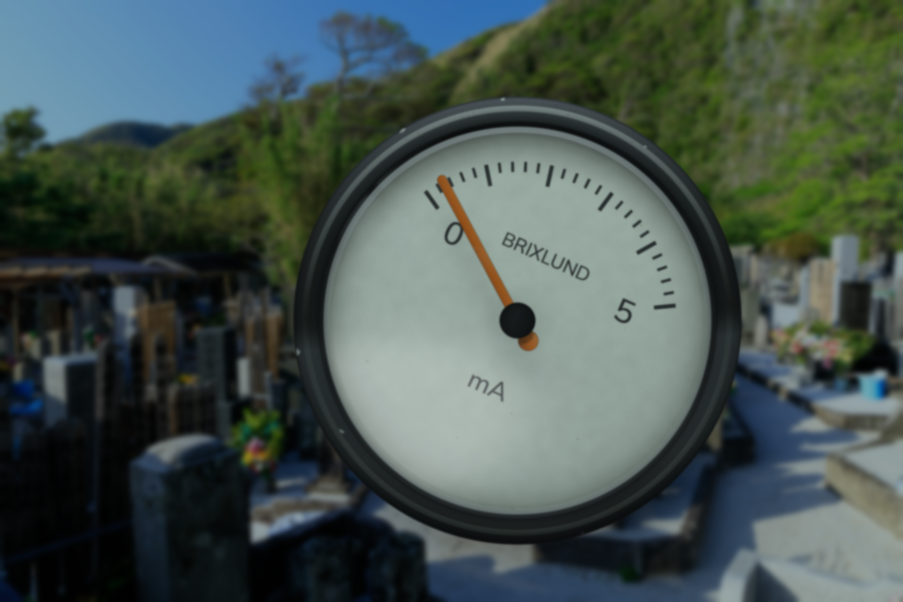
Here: **0.3** mA
